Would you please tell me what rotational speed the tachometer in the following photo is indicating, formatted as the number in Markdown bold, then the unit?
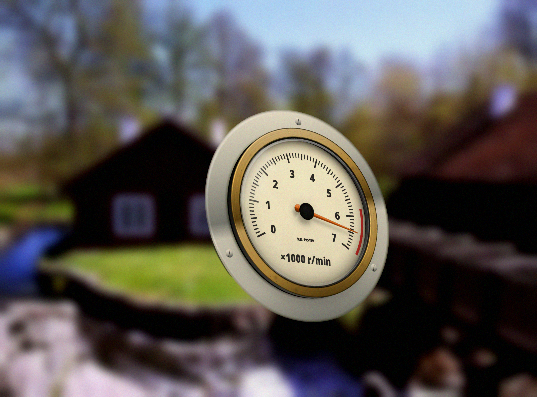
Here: **6500** rpm
